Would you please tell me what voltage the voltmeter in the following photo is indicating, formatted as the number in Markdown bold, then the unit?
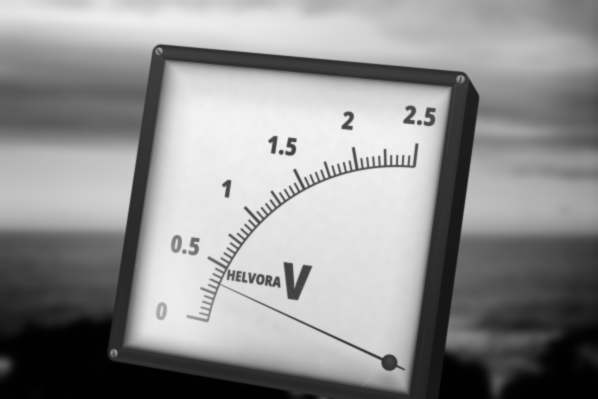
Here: **0.35** V
